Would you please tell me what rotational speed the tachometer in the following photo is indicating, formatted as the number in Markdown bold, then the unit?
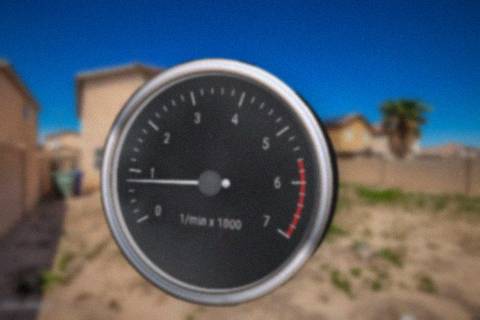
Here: **800** rpm
